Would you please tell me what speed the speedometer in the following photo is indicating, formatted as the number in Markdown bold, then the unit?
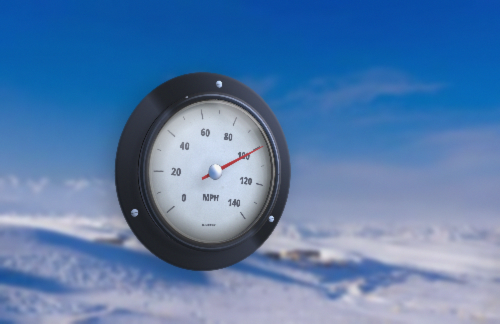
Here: **100** mph
